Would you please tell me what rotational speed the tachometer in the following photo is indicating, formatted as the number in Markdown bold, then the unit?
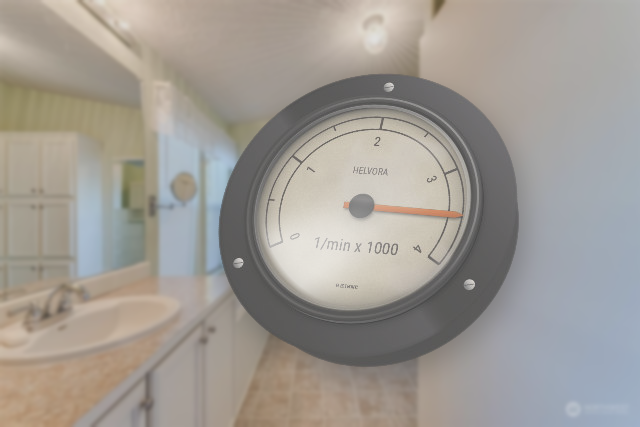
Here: **3500** rpm
